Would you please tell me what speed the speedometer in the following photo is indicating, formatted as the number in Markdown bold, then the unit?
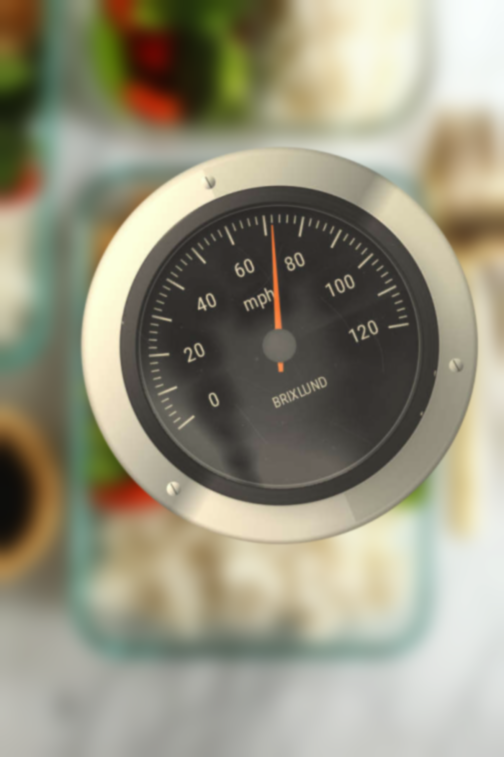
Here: **72** mph
